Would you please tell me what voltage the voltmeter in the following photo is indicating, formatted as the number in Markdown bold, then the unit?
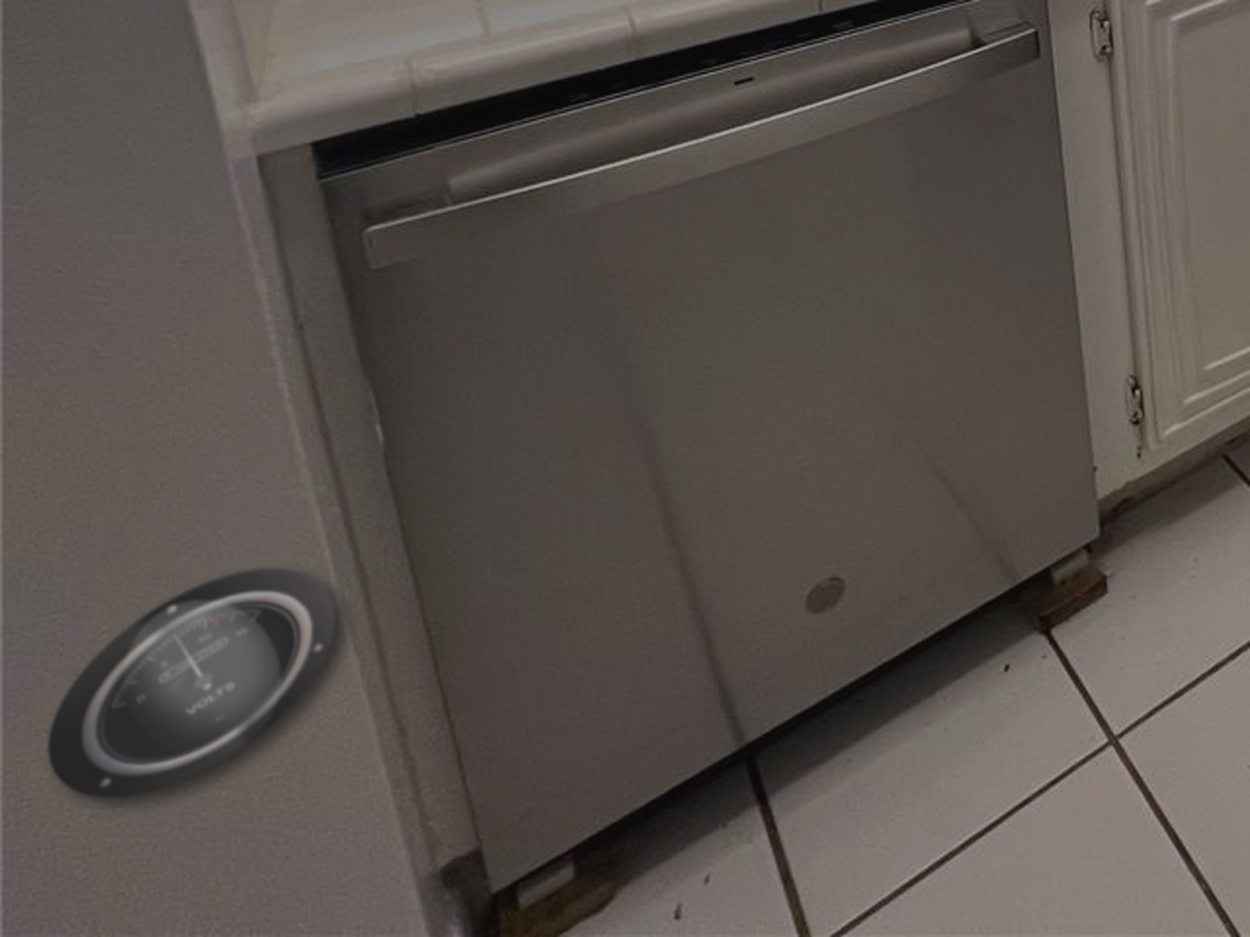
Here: **7.5** V
